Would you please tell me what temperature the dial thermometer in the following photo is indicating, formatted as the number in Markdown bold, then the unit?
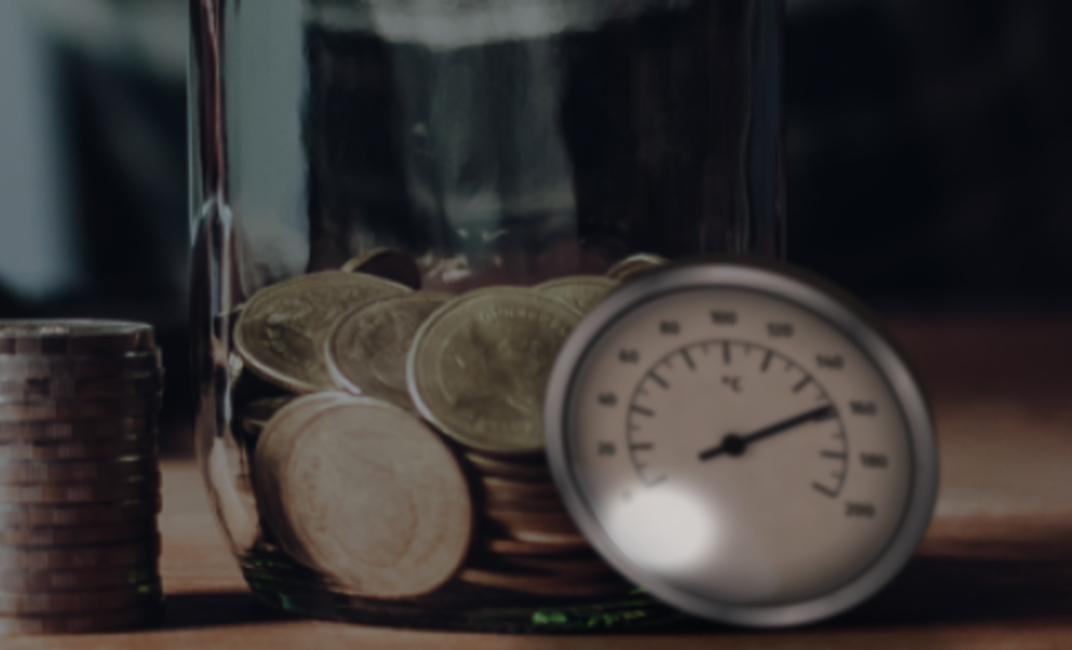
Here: **155** °C
